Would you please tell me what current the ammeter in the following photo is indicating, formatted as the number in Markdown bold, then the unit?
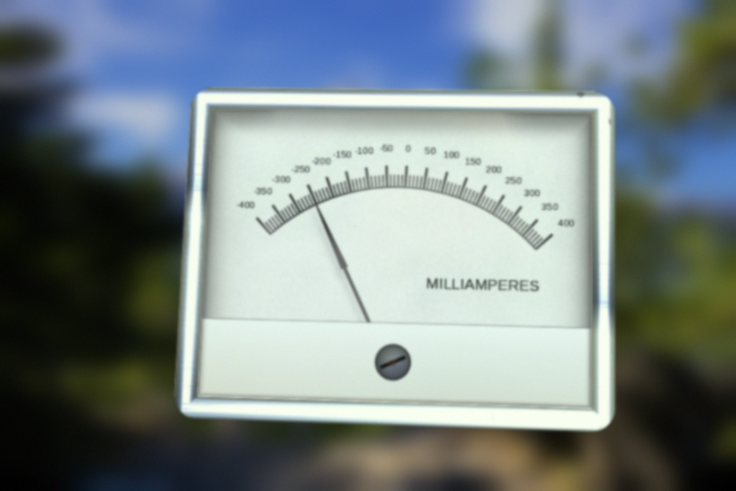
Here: **-250** mA
